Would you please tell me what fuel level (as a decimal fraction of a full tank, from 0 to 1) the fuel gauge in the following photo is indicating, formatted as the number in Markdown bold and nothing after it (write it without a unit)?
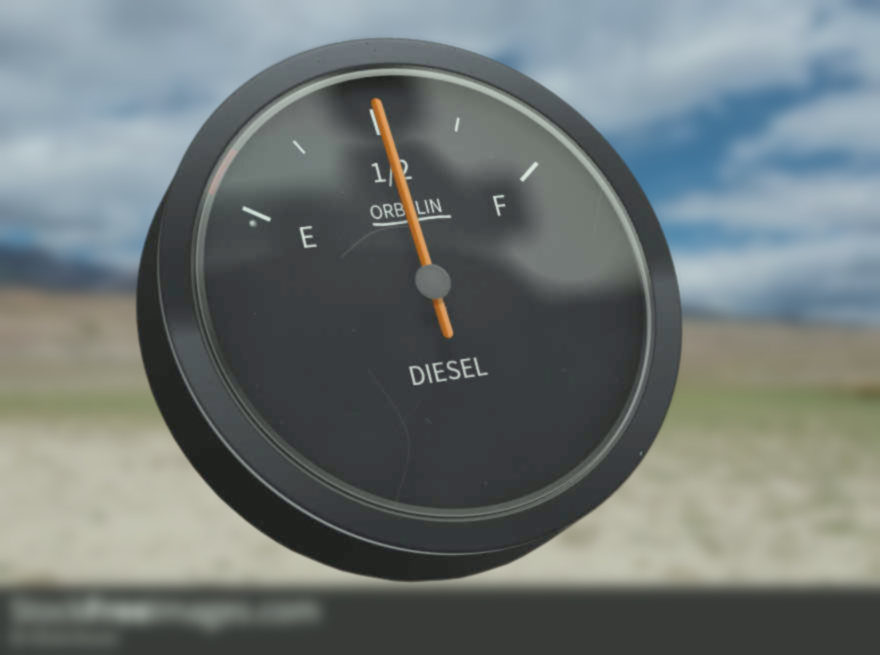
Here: **0.5**
